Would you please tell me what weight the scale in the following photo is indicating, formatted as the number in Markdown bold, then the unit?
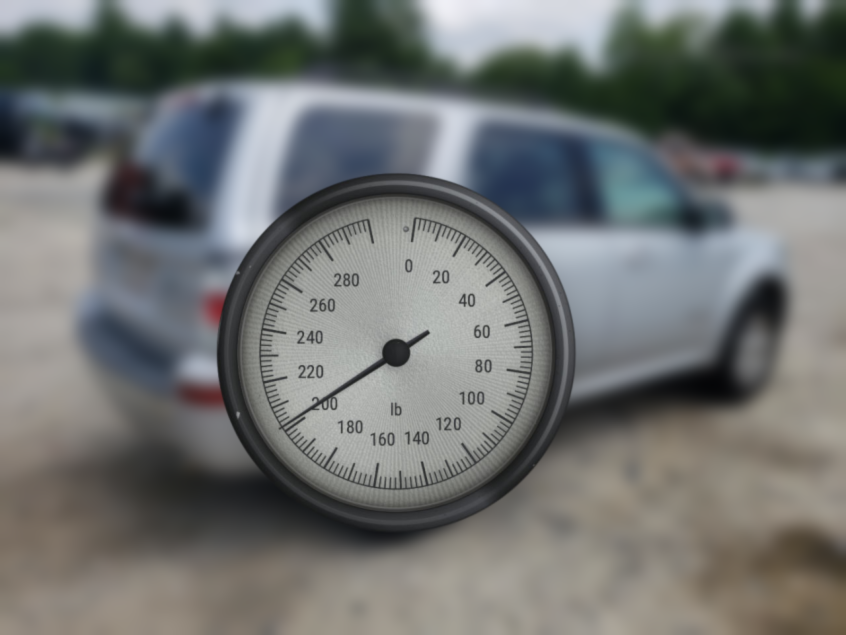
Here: **202** lb
